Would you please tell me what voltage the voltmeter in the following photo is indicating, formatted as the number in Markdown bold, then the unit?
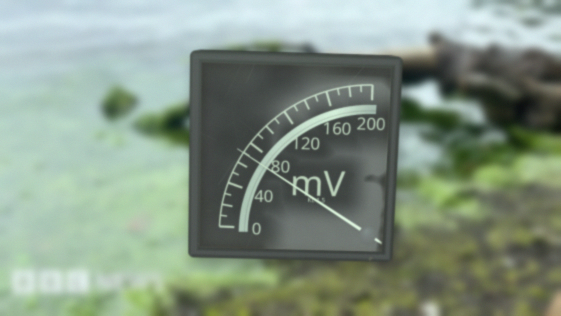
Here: **70** mV
